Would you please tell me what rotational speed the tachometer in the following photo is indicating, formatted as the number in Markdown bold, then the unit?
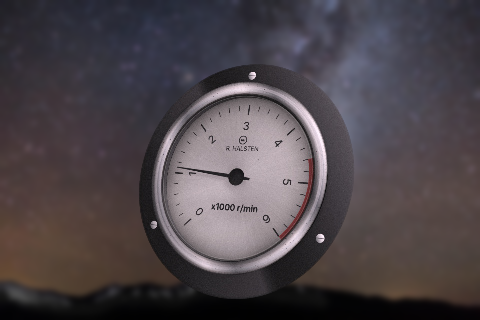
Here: **1100** rpm
